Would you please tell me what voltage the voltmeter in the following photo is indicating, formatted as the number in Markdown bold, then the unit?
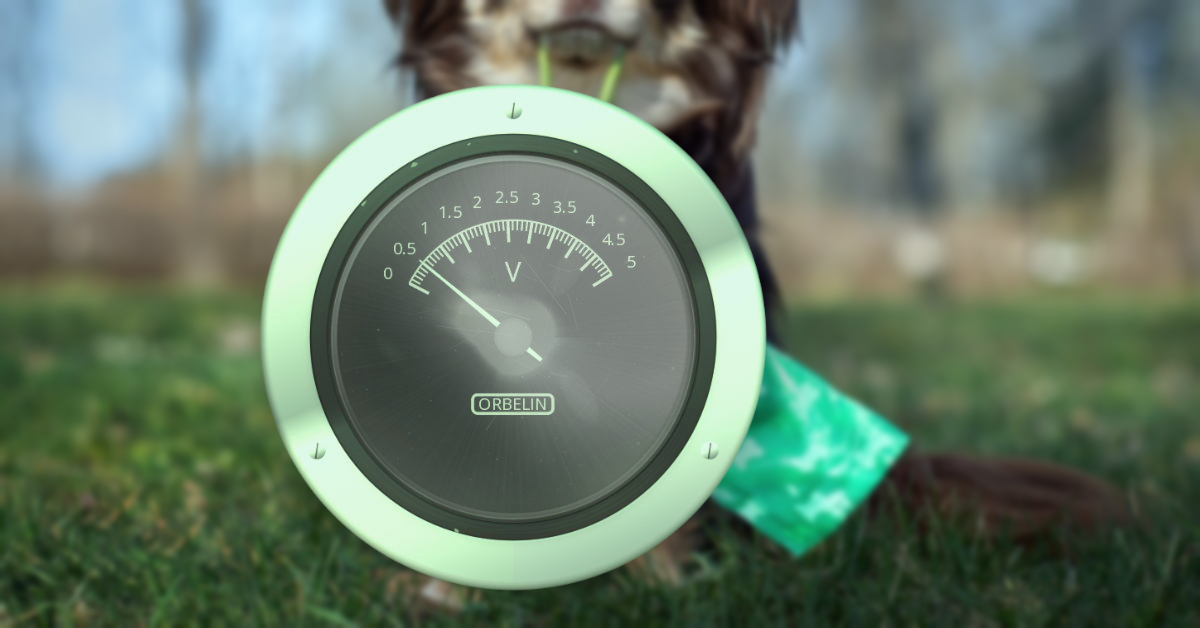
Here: **0.5** V
